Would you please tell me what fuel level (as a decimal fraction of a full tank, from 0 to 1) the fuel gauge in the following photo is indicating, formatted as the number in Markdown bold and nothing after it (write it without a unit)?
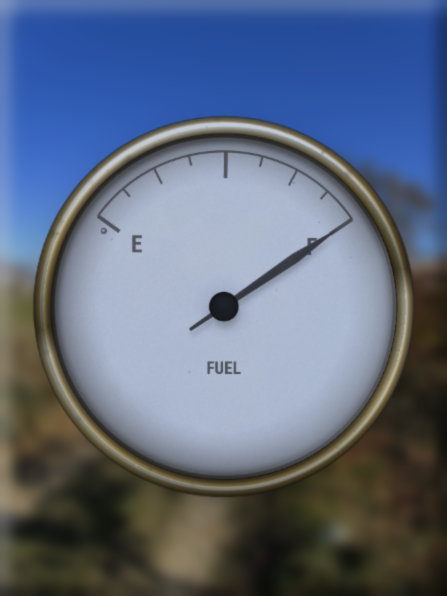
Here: **1**
